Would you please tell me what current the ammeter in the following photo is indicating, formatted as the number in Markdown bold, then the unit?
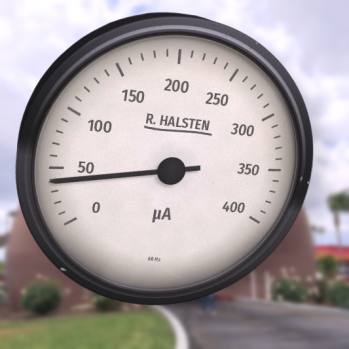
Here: **40** µA
